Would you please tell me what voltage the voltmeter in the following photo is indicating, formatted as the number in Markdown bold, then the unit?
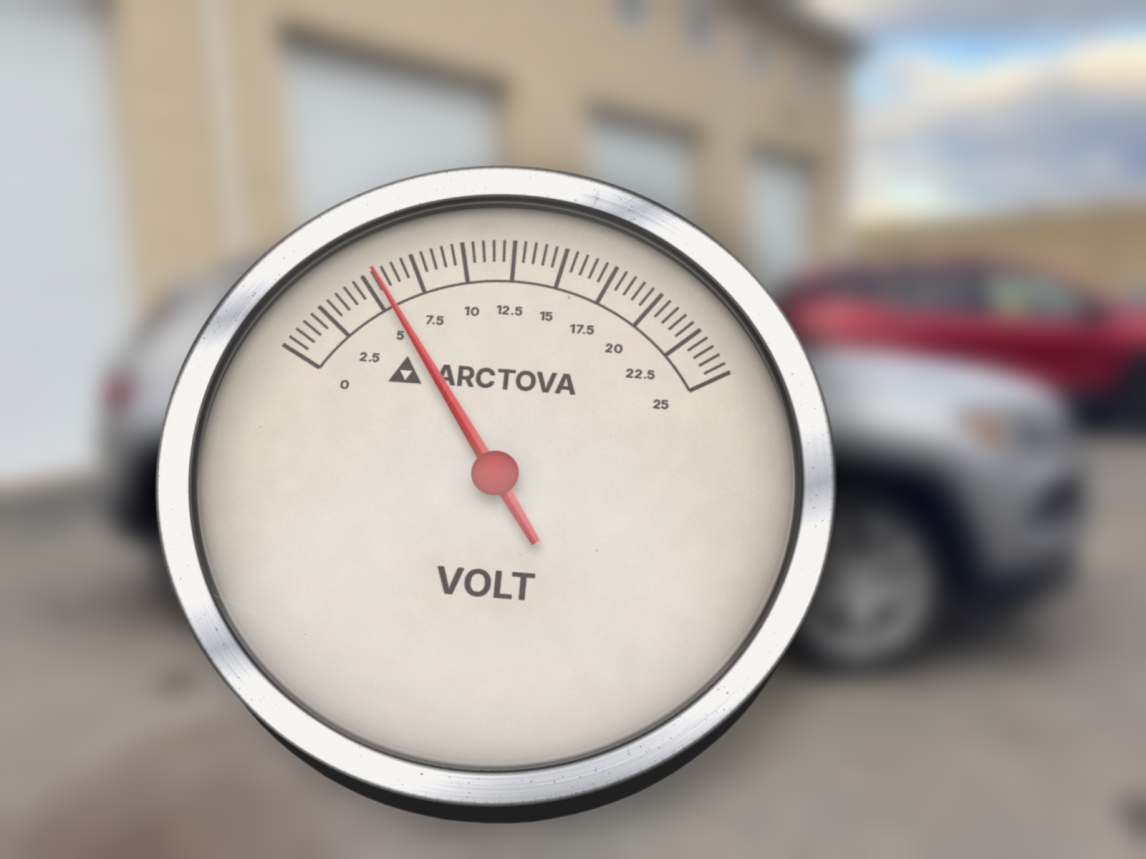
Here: **5.5** V
